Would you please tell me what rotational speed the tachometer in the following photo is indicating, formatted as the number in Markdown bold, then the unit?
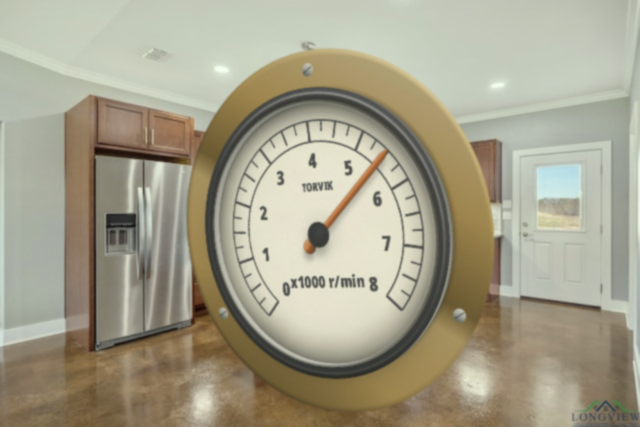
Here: **5500** rpm
